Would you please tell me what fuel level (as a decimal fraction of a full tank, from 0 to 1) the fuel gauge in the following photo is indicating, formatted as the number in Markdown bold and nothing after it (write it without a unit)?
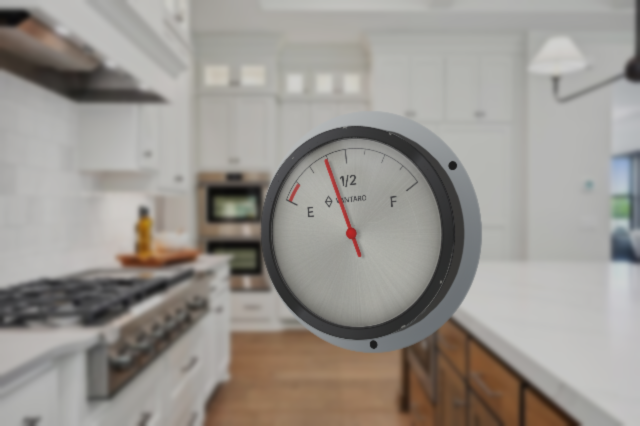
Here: **0.375**
